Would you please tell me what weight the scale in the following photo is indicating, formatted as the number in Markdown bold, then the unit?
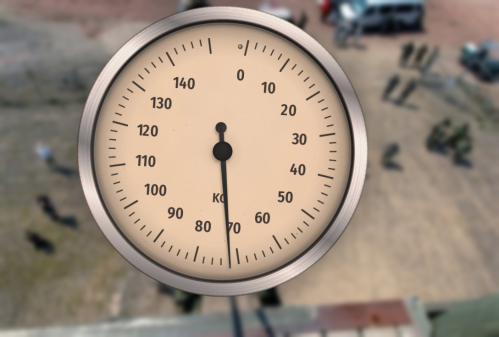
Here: **72** kg
